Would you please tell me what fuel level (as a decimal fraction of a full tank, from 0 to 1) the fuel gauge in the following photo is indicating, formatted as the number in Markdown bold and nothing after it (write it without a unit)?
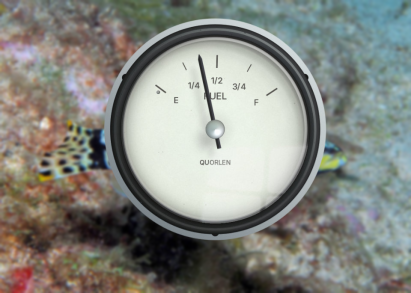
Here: **0.375**
